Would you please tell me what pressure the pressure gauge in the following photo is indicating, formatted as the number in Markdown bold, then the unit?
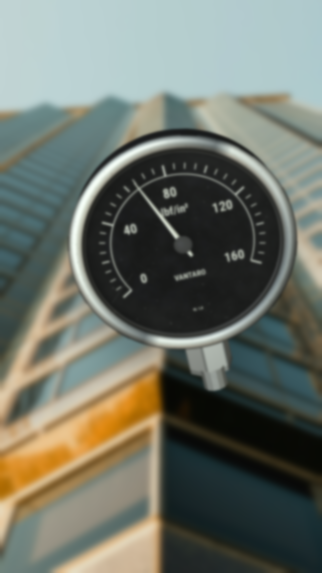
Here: **65** psi
